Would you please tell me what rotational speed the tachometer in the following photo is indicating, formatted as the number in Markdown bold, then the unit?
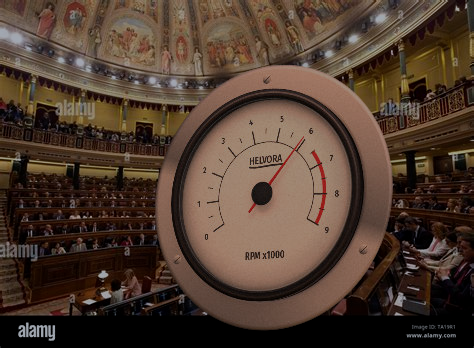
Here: **6000** rpm
